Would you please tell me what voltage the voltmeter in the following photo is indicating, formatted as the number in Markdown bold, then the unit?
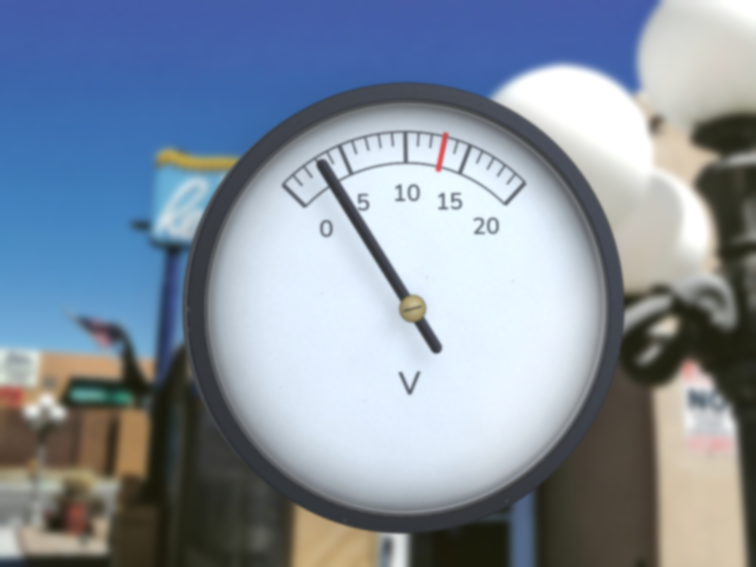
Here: **3** V
